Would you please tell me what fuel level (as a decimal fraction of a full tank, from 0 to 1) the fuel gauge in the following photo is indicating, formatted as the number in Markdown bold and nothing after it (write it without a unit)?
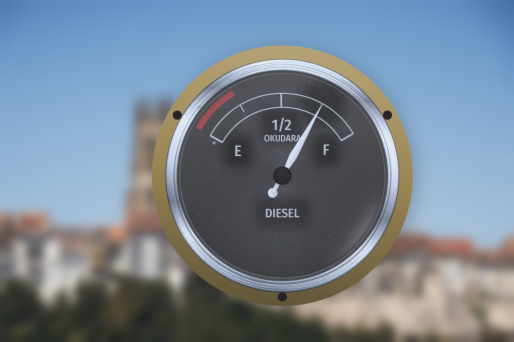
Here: **0.75**
